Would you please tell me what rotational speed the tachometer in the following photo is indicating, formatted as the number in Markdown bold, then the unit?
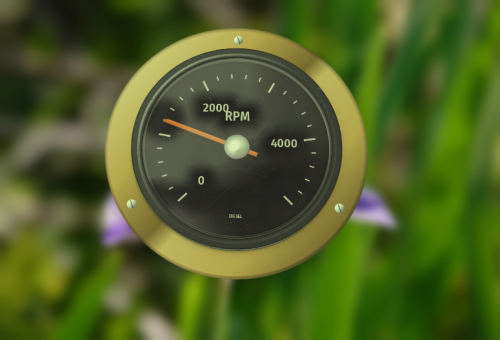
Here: **1200** rpm
